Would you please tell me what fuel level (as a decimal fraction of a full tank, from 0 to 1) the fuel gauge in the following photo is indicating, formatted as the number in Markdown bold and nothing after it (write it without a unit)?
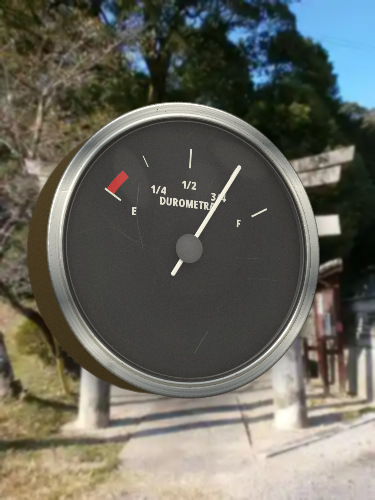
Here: **0.75**
